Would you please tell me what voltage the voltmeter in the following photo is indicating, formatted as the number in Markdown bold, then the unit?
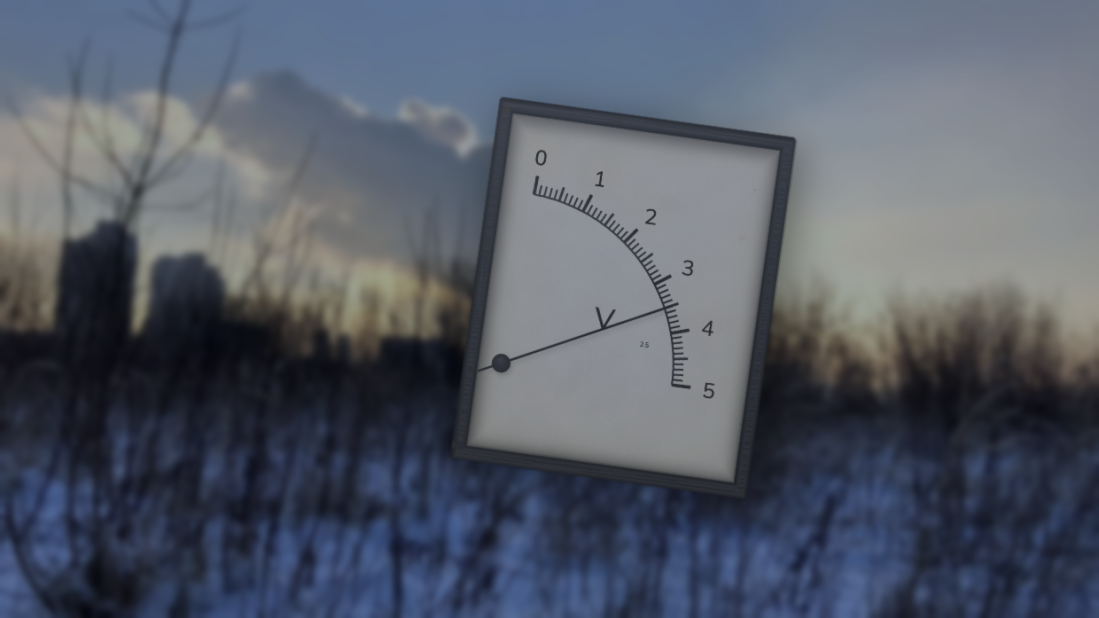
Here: **3.5** V
